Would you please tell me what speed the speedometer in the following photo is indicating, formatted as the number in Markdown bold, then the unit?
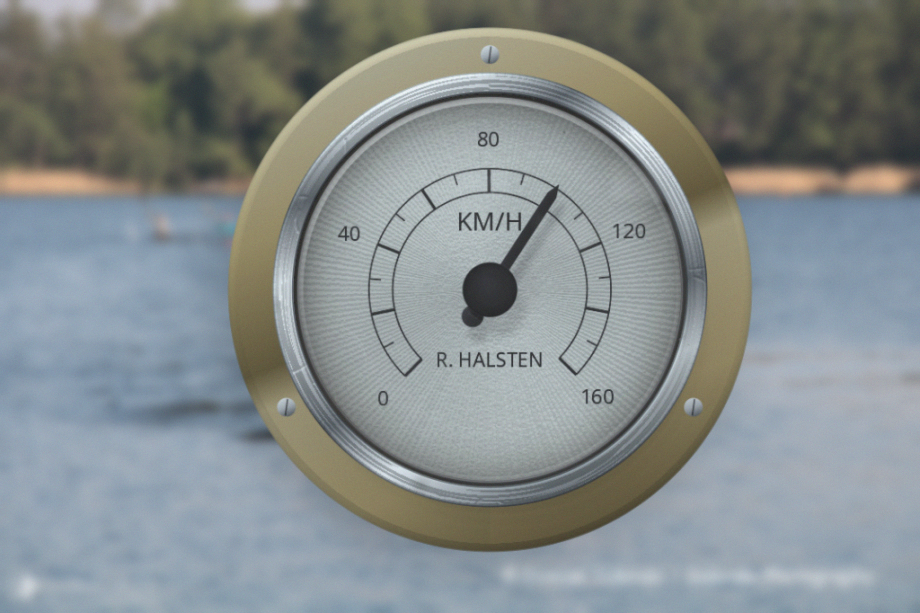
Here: **100** km/h
